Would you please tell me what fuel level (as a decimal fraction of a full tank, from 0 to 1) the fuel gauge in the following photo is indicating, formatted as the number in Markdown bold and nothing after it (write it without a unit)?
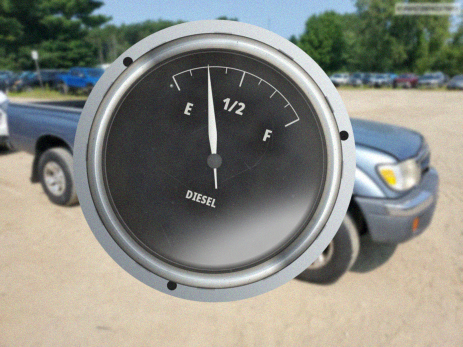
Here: **0.25**
